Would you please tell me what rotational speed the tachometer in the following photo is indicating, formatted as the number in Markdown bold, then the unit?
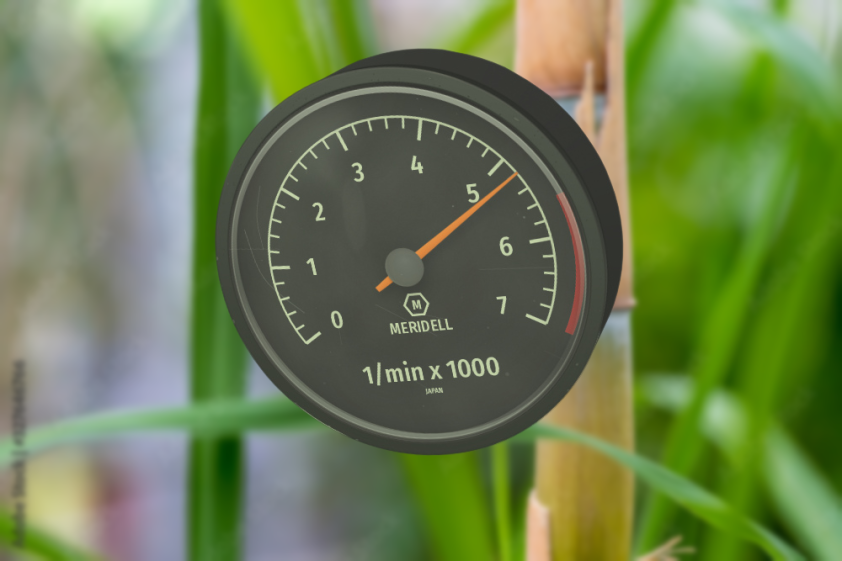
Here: **5200** rpm
